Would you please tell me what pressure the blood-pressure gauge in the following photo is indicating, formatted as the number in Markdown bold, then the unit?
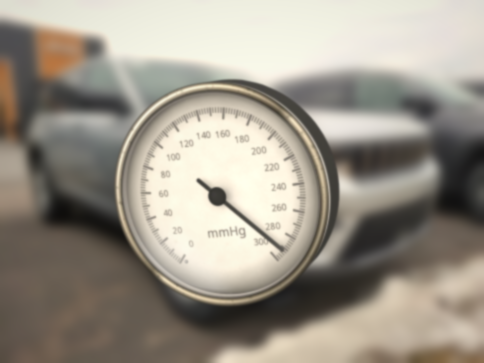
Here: **290** mmHg
